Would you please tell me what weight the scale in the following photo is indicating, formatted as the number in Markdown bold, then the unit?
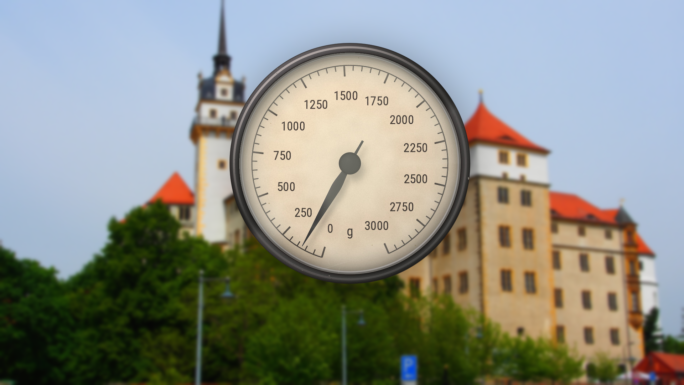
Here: **125** g
